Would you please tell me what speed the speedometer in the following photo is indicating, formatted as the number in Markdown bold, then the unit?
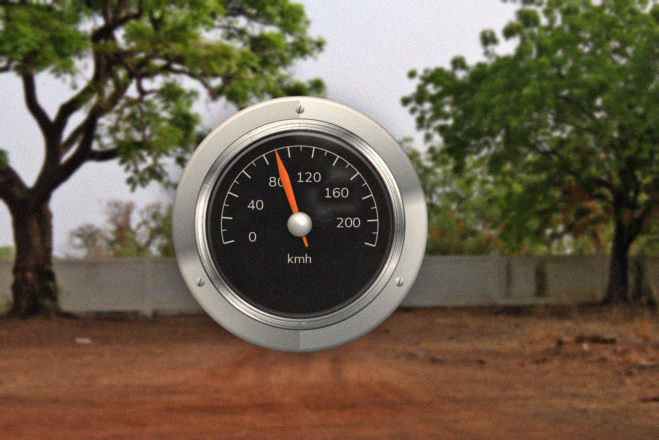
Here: **90** km/h
